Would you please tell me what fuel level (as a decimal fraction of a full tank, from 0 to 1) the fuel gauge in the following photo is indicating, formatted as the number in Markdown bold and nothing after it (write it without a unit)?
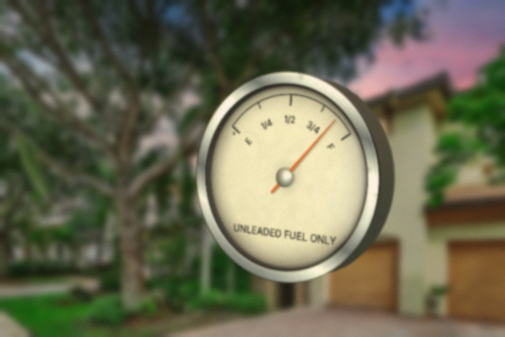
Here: **0.875**
